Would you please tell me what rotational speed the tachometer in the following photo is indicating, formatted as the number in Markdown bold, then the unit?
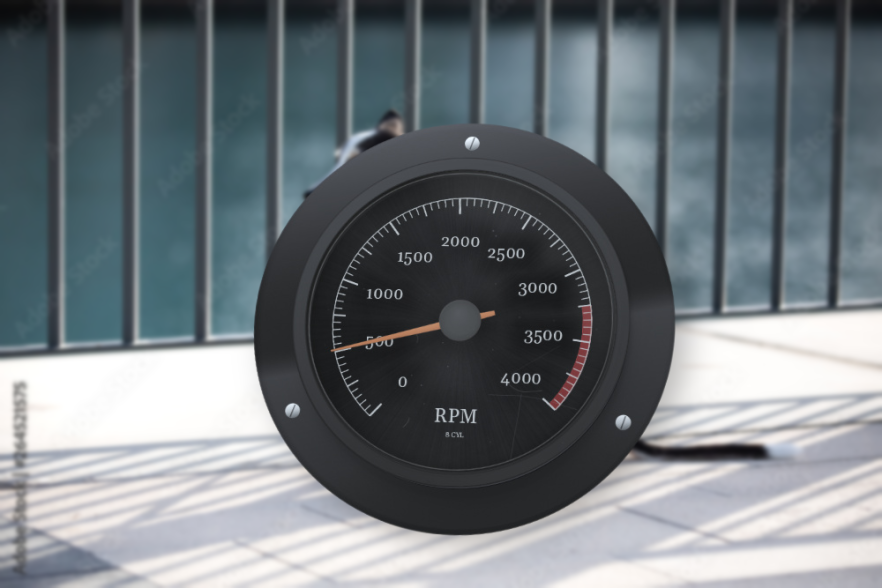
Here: **500** rpm
